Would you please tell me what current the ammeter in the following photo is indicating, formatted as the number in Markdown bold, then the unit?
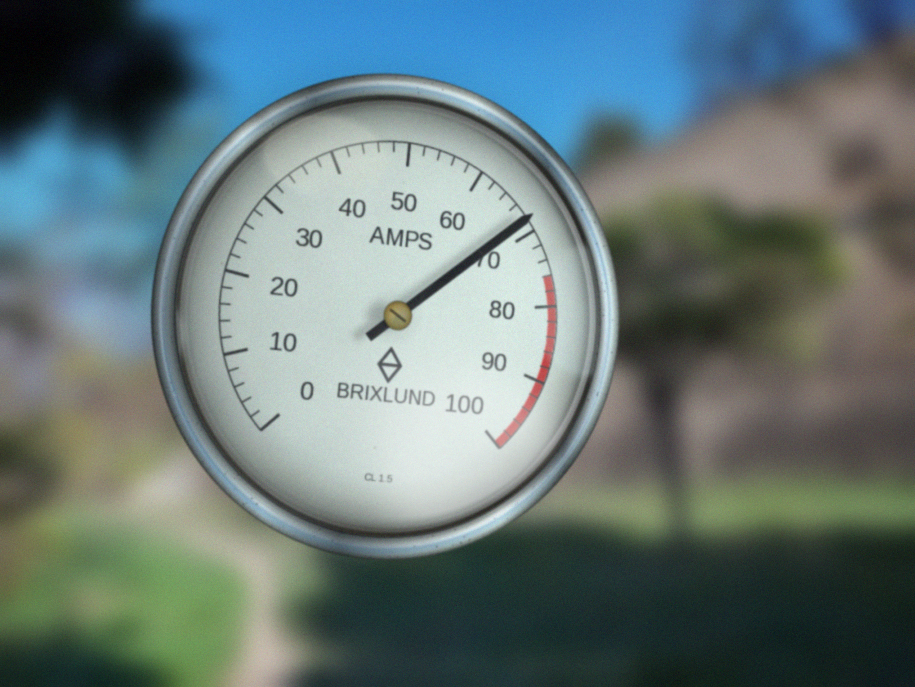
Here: **68** A
